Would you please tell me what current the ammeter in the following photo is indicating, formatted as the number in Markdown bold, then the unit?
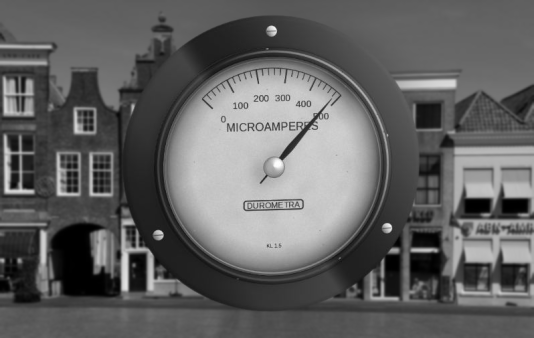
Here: **480** µA
